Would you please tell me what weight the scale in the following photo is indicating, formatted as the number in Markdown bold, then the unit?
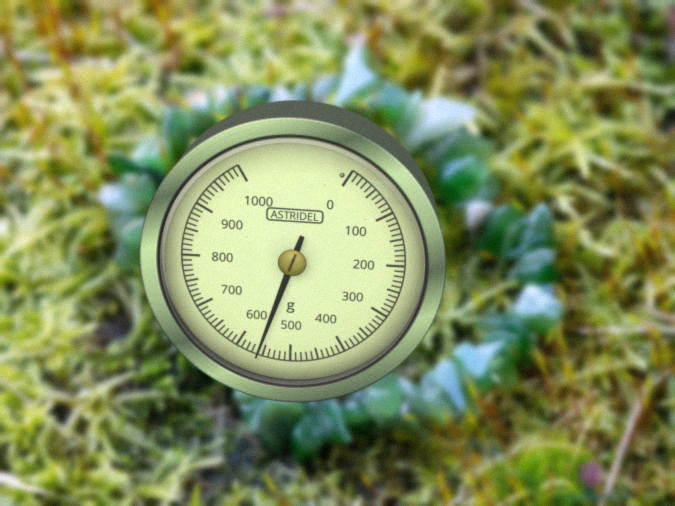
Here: **560** g
